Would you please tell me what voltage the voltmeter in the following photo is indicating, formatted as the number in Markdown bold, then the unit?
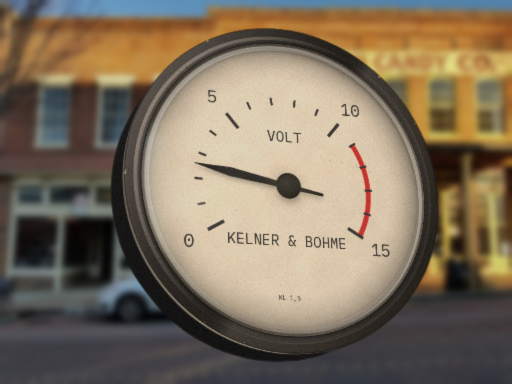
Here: **2.5** V
